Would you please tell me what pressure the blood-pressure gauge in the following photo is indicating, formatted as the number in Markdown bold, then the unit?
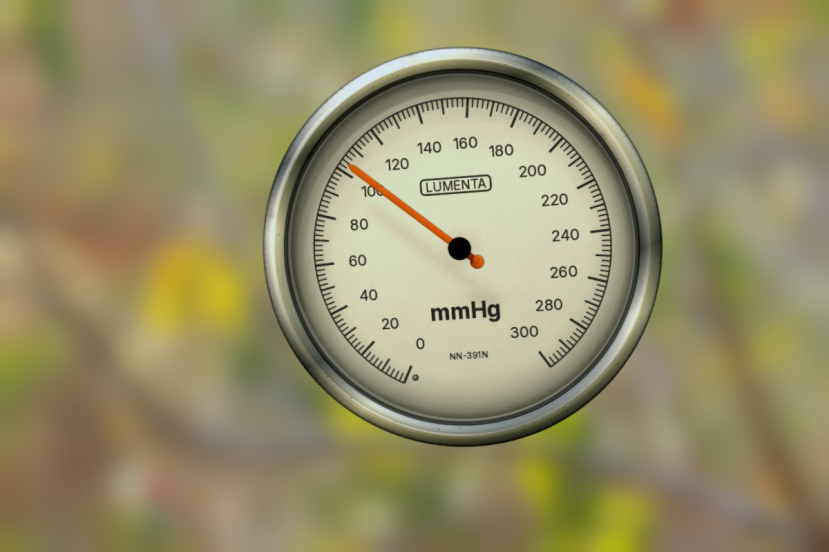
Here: **104** mmHg
